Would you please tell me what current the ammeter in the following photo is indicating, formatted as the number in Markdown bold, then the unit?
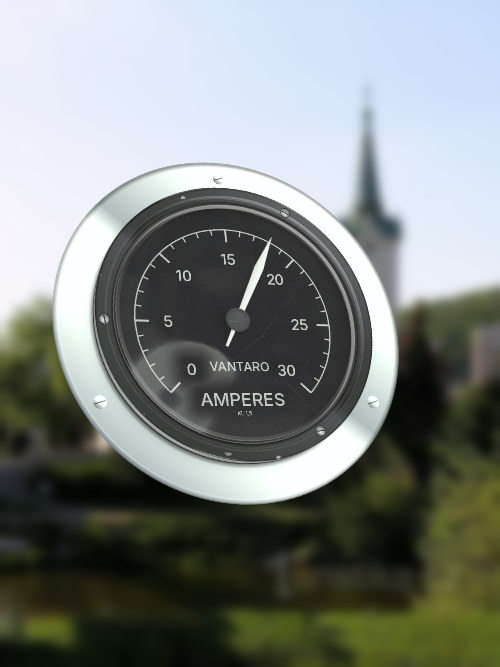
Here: **18** A
